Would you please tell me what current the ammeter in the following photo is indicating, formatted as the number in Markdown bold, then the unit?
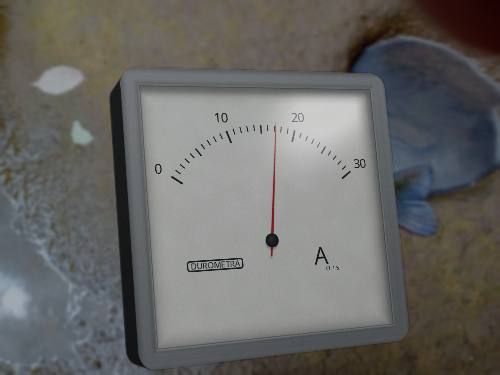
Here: **17** A
